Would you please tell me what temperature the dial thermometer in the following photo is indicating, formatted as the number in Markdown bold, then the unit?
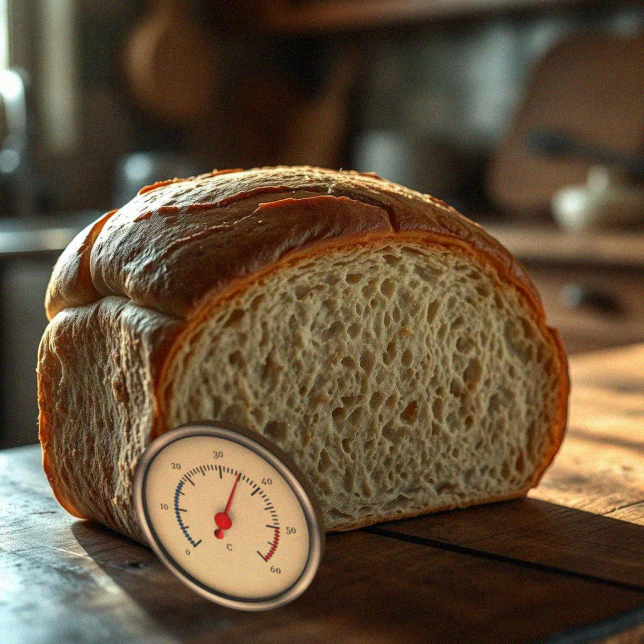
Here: **35** °C
